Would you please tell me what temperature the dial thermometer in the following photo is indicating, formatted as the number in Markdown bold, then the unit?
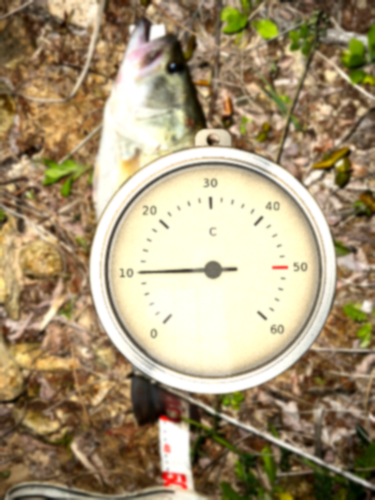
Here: **10** °C
